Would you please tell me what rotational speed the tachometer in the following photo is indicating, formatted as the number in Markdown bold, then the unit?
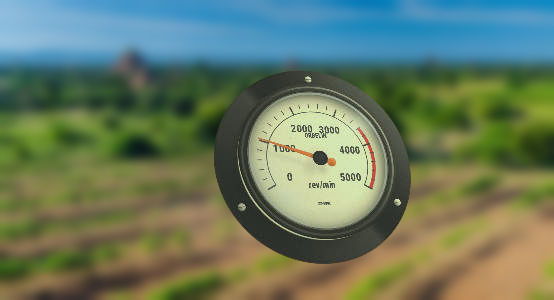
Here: **1000** rpm
